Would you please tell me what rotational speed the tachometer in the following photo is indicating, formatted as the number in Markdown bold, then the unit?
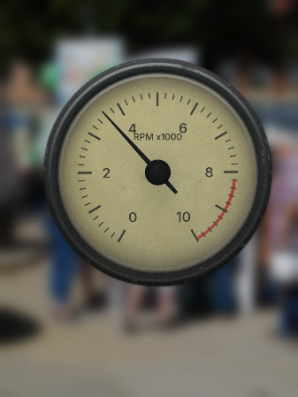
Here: **3600** rpm
